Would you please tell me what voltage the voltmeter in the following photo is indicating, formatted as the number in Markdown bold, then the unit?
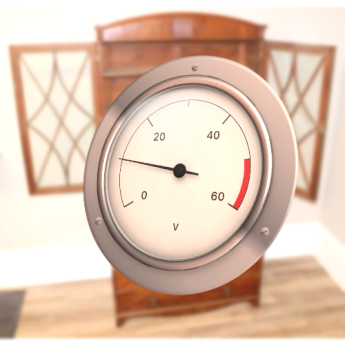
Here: **10** V
